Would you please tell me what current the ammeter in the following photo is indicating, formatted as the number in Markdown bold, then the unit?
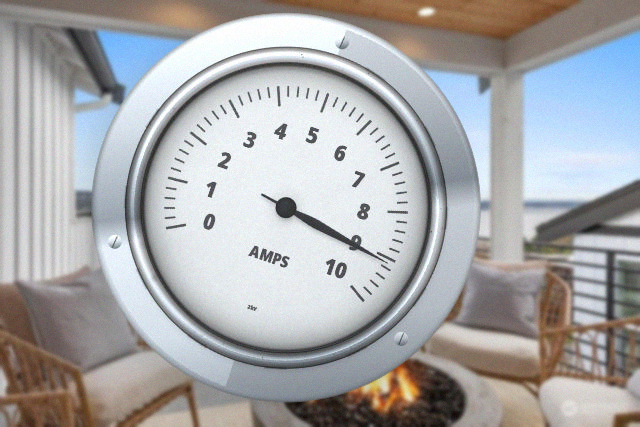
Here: **9.1** A
